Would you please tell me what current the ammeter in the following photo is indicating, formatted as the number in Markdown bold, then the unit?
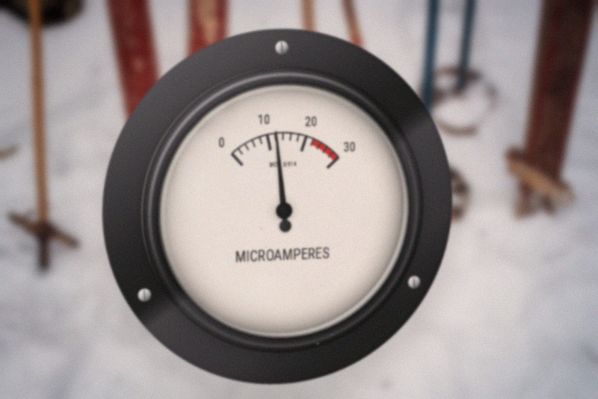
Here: **12** µA
